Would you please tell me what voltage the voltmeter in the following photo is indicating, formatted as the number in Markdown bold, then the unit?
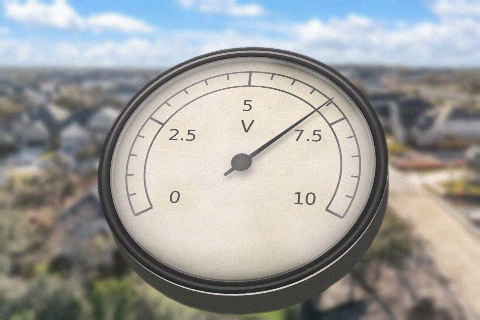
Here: **7** V
